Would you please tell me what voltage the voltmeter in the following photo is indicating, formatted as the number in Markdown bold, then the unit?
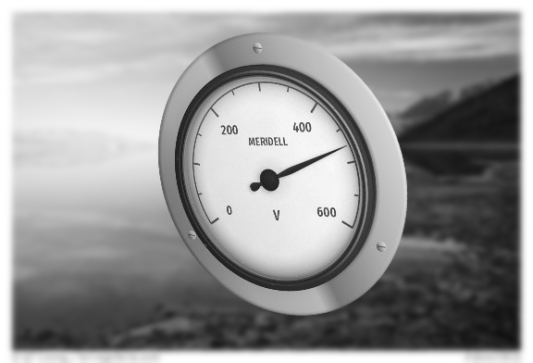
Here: **475** V
